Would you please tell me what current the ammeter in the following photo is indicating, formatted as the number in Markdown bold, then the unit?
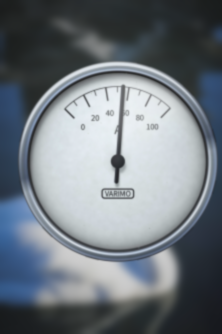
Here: **55** A
